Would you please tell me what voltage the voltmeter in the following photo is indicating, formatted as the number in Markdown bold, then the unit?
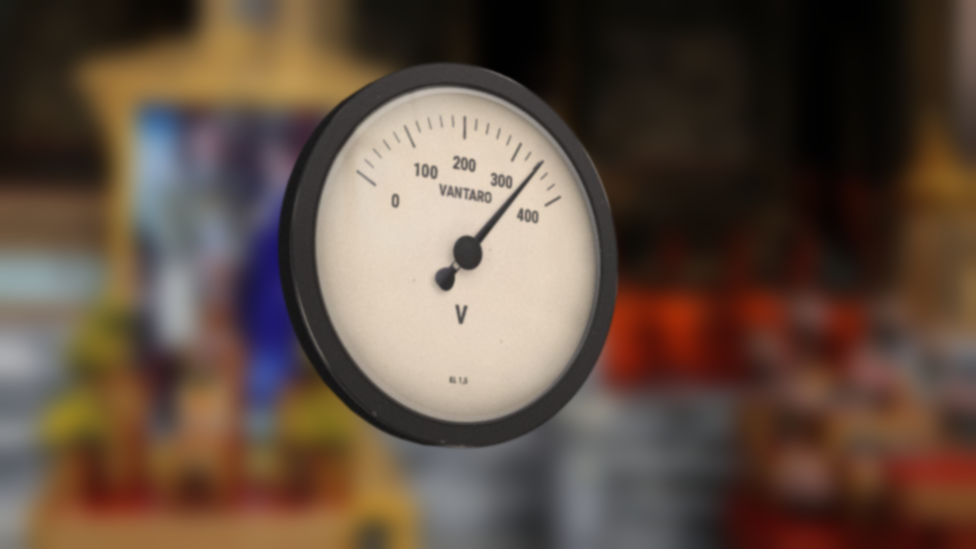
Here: **340** V
